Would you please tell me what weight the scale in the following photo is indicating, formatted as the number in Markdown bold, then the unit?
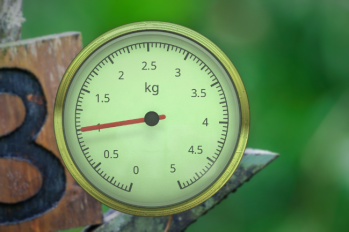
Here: **1** kg
